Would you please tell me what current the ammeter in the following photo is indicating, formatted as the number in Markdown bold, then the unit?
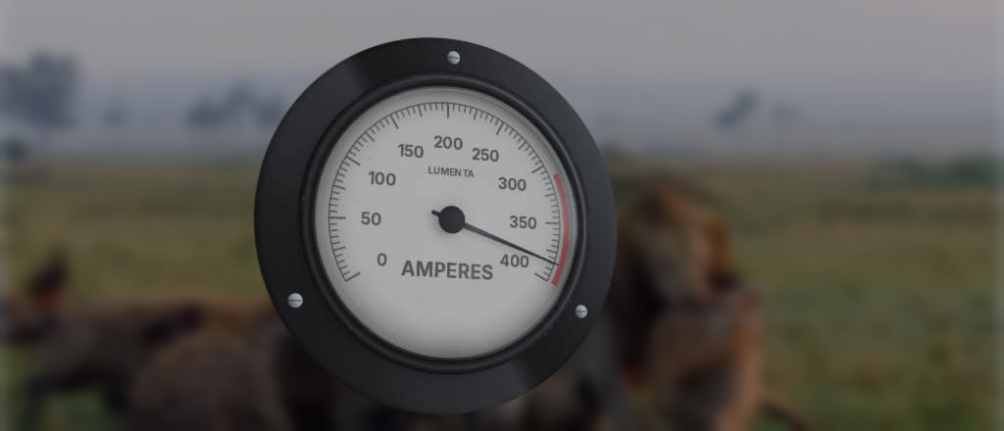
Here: **385** A
